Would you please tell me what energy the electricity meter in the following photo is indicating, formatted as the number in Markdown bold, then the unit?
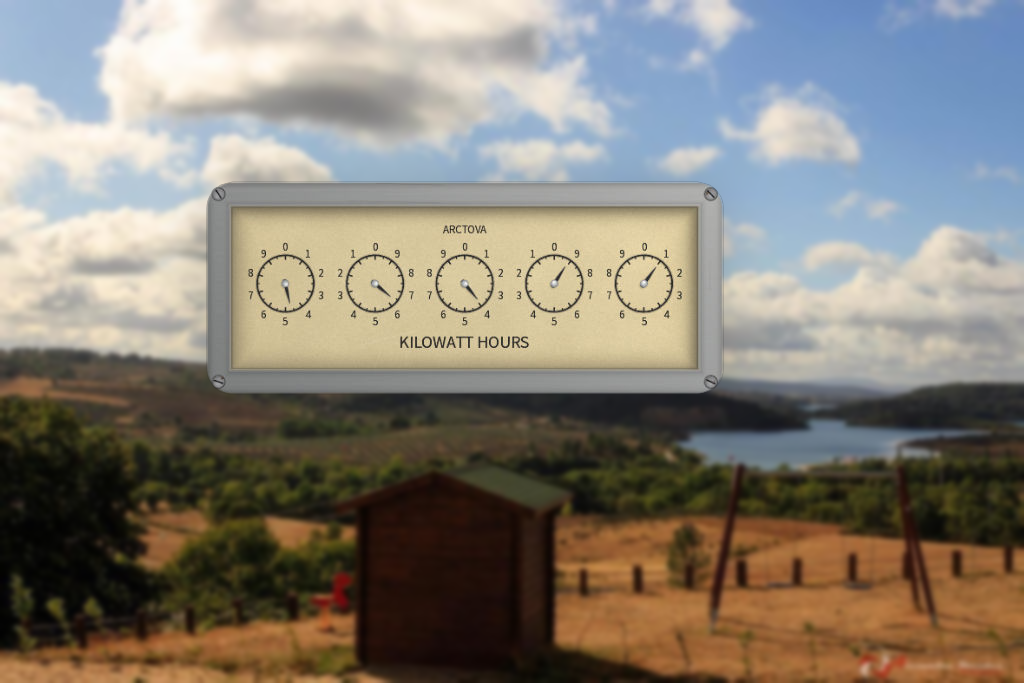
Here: **46391** kWh
